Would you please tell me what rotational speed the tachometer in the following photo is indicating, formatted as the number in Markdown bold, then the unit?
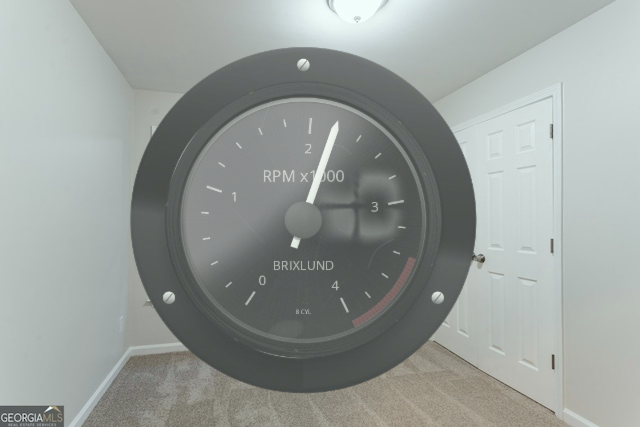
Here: **2200** rpm
